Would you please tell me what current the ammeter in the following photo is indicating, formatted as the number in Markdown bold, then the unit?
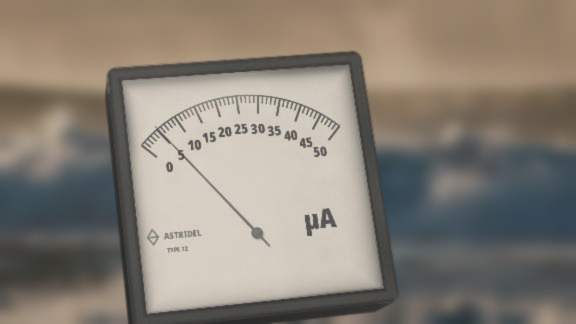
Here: **5** µA
